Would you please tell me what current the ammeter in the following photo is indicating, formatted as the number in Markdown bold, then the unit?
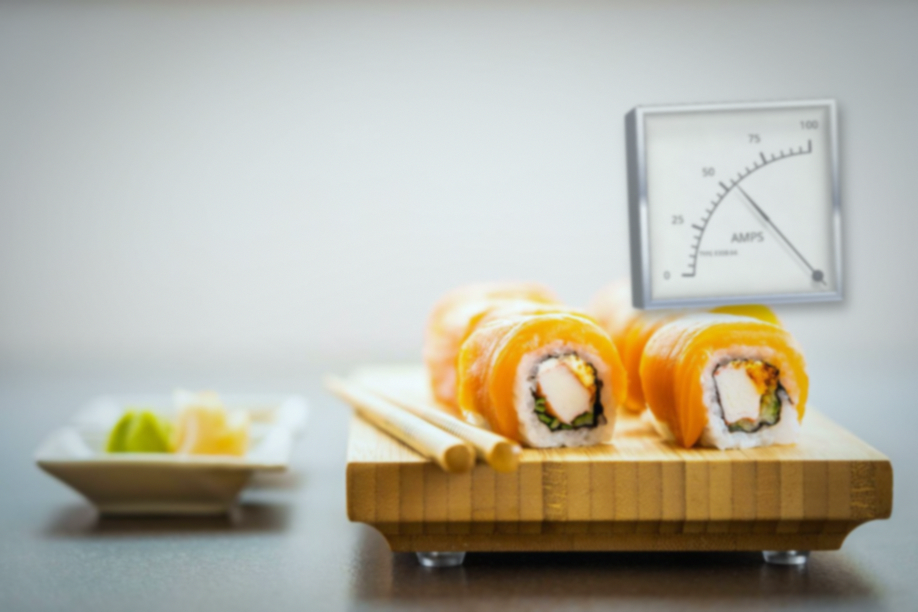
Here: **55** A
